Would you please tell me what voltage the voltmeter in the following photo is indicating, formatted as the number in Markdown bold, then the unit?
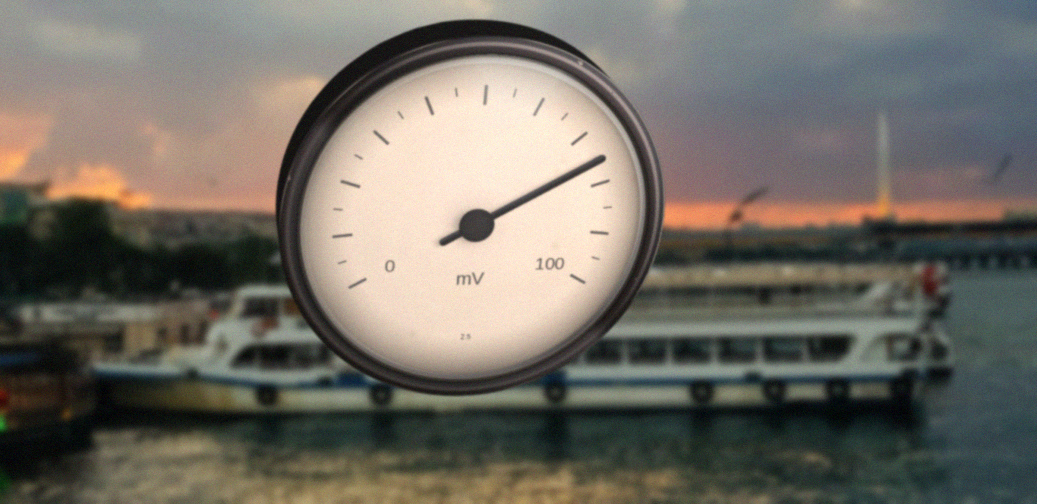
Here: **75** mV
